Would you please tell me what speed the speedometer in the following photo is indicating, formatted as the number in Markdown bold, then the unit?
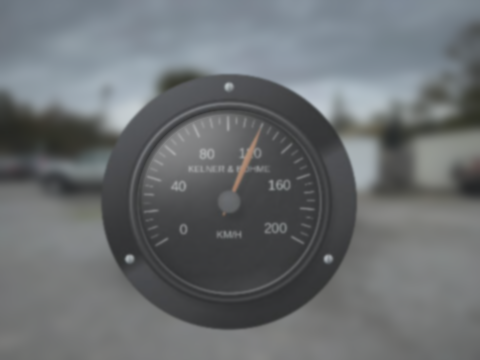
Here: **120** km/h
